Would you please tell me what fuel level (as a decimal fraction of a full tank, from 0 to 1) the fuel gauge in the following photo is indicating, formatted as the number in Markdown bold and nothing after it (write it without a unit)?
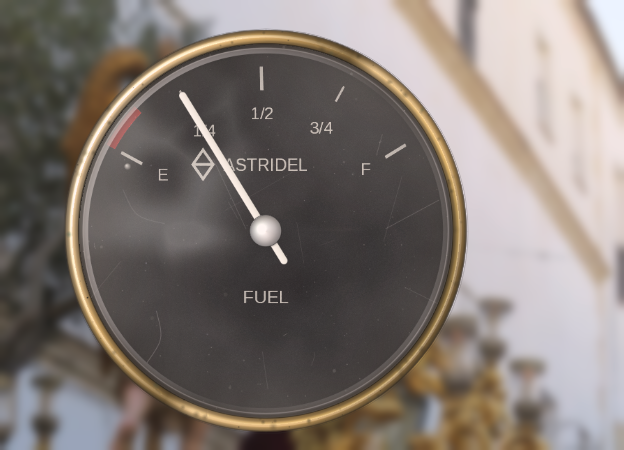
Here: **0.25**
